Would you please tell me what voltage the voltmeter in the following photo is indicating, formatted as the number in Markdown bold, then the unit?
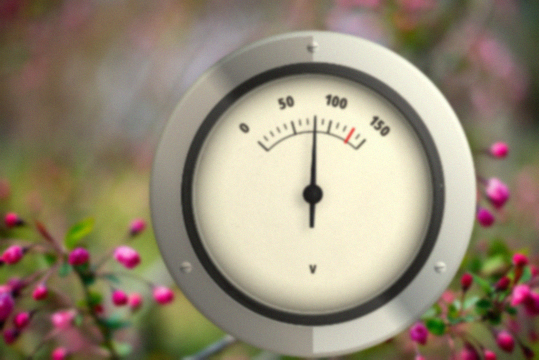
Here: **80** V
